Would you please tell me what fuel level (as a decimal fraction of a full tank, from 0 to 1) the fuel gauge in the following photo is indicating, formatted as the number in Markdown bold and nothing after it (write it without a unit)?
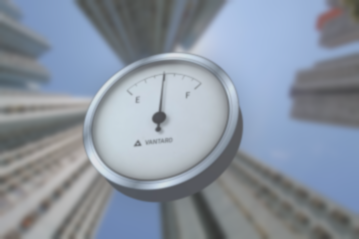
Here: **0.5**
